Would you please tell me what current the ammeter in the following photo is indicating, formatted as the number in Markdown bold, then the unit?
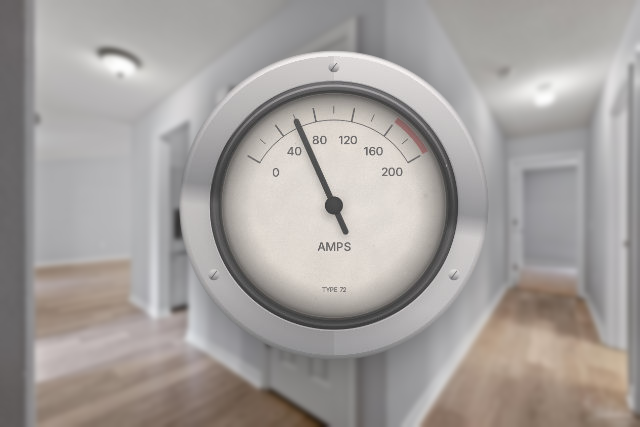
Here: **60** A
